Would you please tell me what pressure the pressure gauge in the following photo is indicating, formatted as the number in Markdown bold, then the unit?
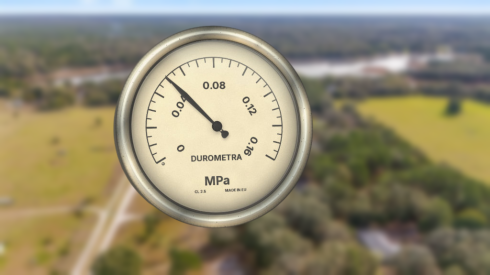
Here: **0.05** MPa
